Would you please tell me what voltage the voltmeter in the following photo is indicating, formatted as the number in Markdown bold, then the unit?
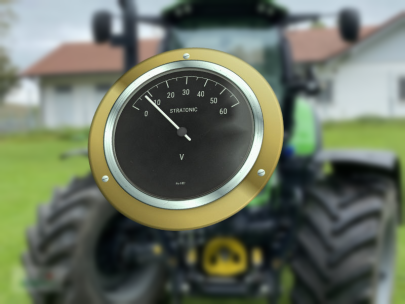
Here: **7.5** V
